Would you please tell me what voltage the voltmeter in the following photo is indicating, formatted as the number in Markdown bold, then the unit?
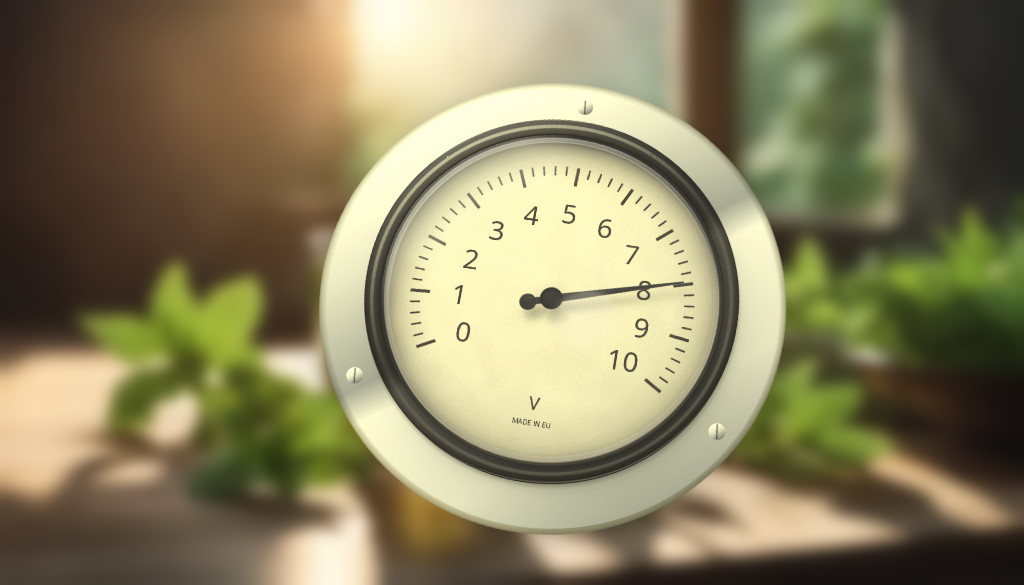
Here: **8** V
